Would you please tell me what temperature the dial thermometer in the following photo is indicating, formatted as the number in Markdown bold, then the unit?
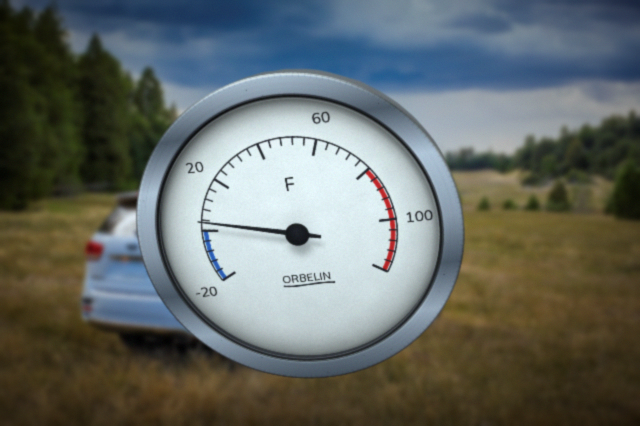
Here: **4** °F
